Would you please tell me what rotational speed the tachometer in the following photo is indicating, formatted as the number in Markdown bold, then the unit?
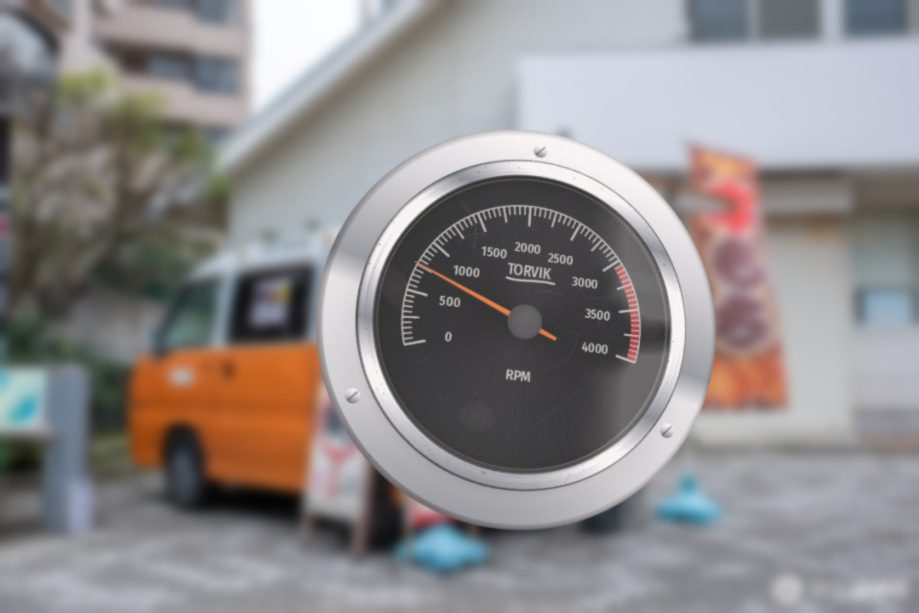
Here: **750** rpm
